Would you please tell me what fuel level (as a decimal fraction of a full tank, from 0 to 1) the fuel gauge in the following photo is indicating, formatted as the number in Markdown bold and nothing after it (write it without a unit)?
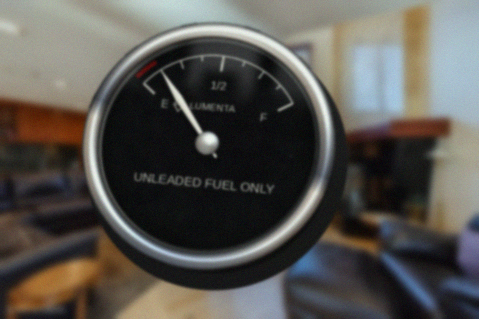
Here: **0.125**
